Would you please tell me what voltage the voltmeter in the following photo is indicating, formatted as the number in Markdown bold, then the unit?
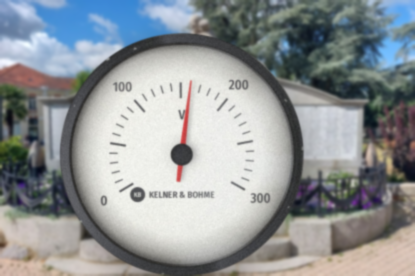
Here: **160** V
